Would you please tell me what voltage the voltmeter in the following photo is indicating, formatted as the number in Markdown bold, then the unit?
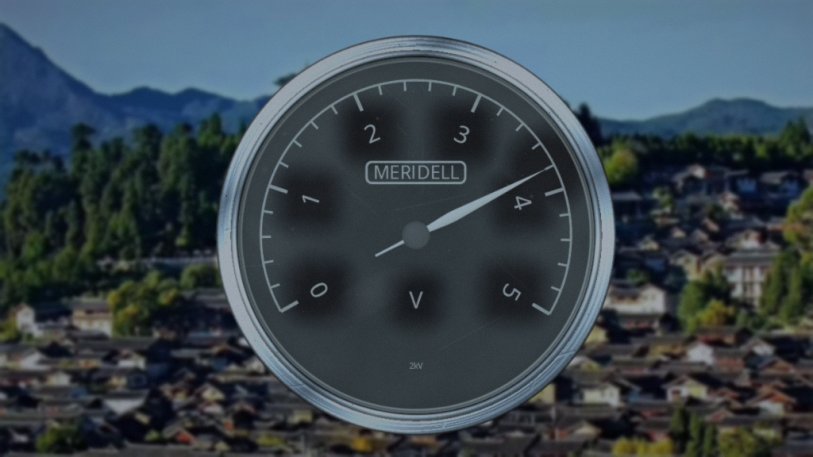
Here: **3.8** V
